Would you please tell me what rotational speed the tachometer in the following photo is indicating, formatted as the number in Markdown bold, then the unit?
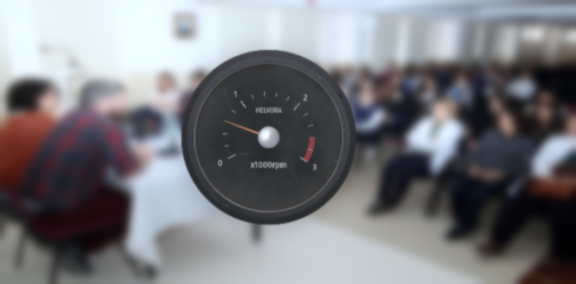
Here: **600** rpm
